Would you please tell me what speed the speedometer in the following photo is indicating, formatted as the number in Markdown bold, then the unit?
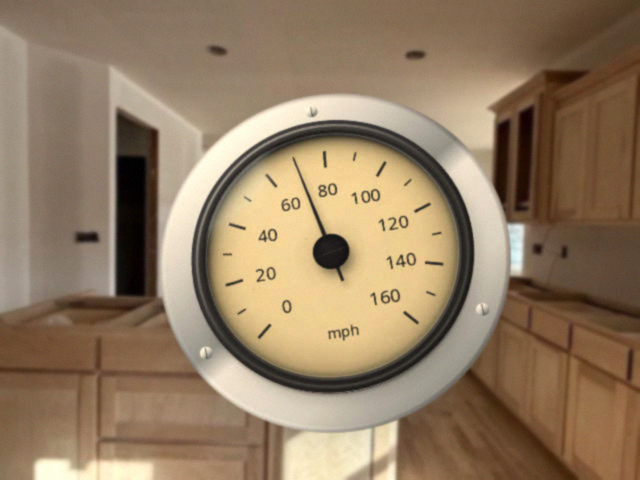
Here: **70** mph
